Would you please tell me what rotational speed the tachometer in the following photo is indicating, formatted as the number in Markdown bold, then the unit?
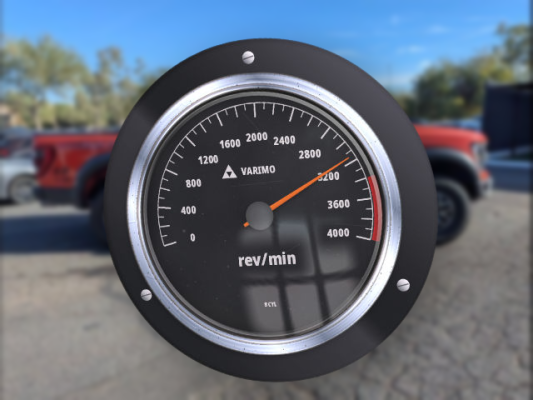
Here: **3150** rpm
